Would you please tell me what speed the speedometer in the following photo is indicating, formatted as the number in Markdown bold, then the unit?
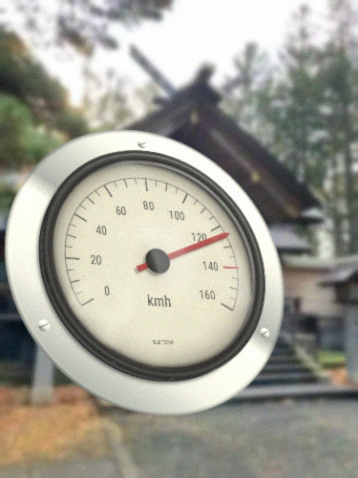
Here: **125** km/h
